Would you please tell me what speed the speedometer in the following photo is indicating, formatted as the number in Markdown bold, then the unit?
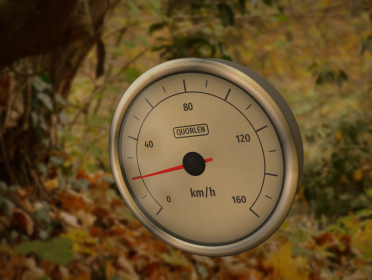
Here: **20** km/h
